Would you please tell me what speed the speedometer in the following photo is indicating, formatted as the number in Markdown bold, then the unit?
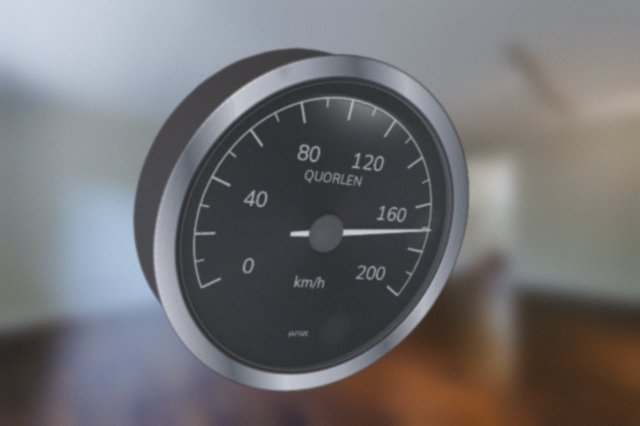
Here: **170** km/h
